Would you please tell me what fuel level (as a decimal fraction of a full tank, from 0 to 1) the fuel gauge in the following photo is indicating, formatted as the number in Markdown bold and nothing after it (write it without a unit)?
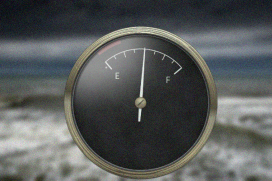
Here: **0.5**
